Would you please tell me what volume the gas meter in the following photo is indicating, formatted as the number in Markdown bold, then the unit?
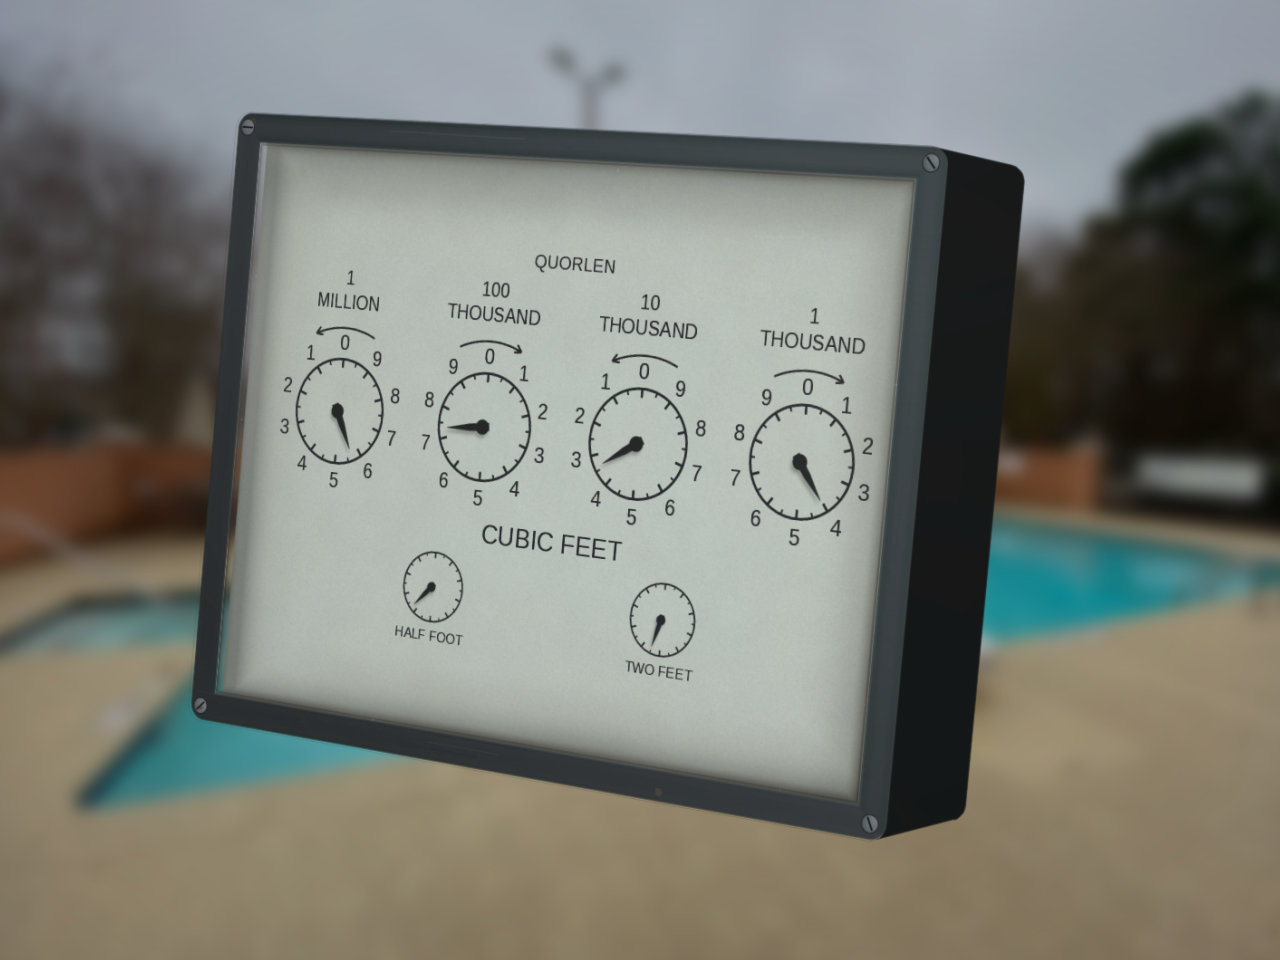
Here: **573400** ft³
